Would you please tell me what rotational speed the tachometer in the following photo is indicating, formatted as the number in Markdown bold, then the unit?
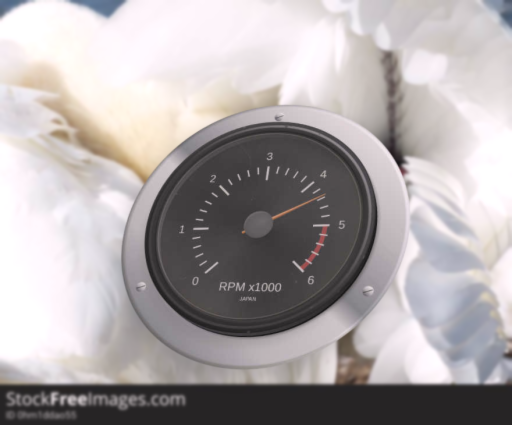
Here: **4400** rpm
